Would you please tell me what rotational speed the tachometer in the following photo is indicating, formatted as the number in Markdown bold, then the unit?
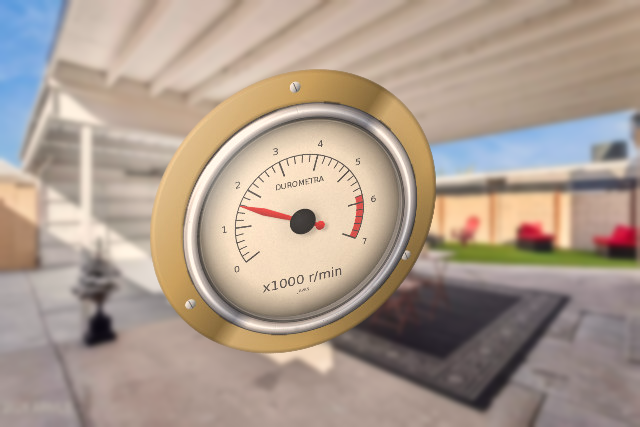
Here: **1600** rpm
